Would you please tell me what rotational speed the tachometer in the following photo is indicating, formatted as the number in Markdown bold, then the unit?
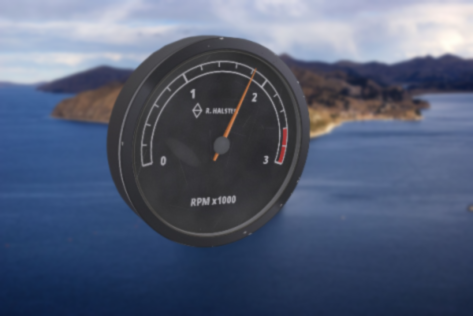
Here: **1800** rpm
